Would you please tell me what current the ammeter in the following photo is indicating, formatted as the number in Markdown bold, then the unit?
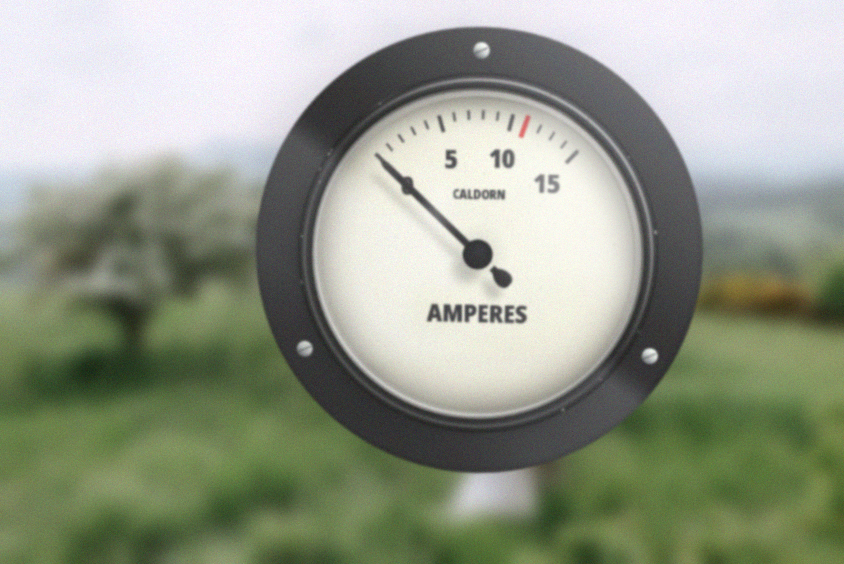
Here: **0** A
